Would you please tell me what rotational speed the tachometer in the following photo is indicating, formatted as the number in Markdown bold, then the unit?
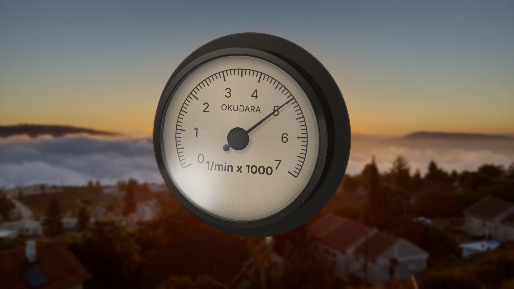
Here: **5000** rpm
